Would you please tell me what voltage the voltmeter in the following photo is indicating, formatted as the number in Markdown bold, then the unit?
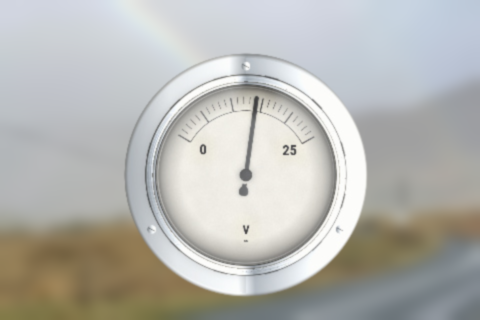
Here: **14** V
